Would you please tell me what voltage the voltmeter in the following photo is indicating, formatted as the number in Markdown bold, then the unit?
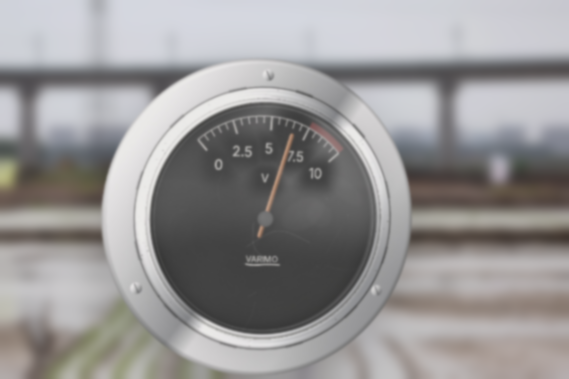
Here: **6.5** V
